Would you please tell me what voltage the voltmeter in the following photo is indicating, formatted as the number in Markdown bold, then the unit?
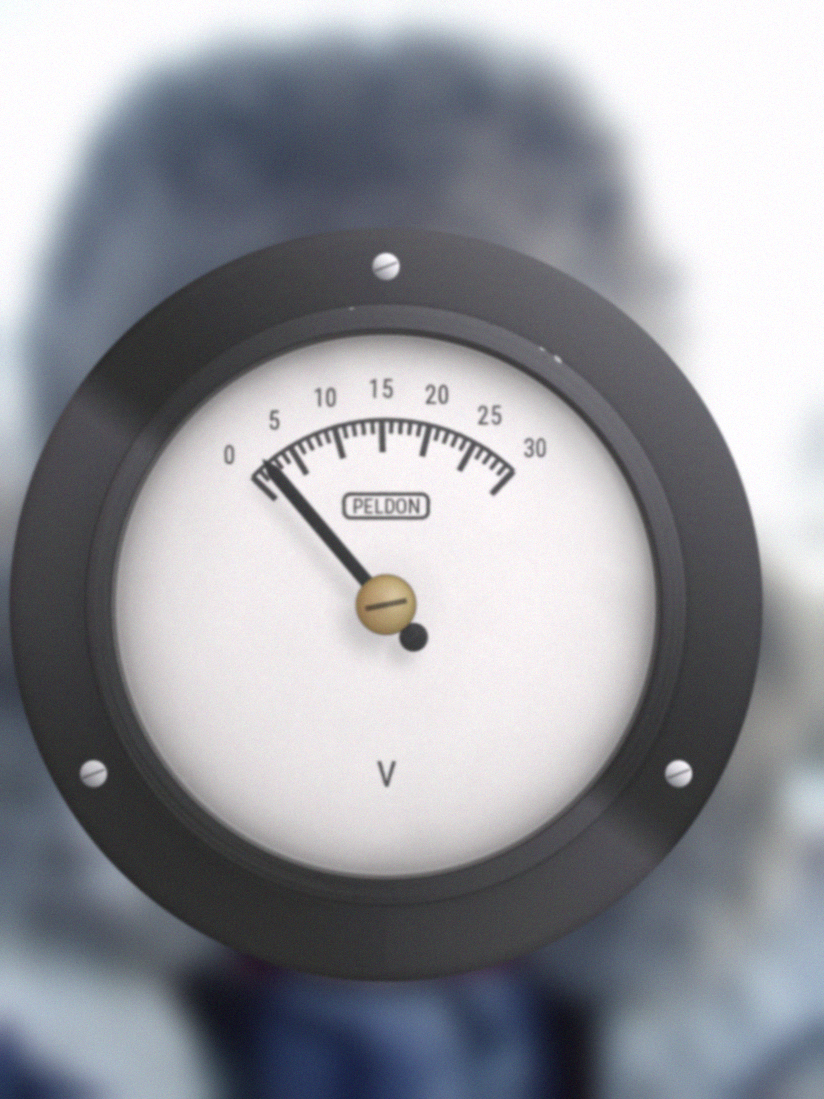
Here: **2** V
